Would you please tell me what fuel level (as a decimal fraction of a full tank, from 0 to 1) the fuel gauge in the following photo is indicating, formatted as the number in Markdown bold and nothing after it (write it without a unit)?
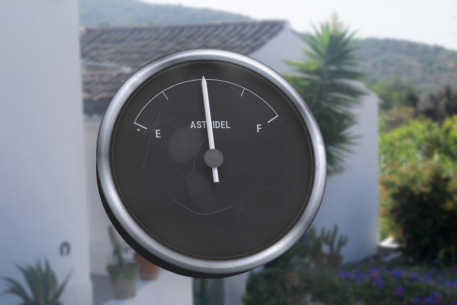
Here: **0.5**
